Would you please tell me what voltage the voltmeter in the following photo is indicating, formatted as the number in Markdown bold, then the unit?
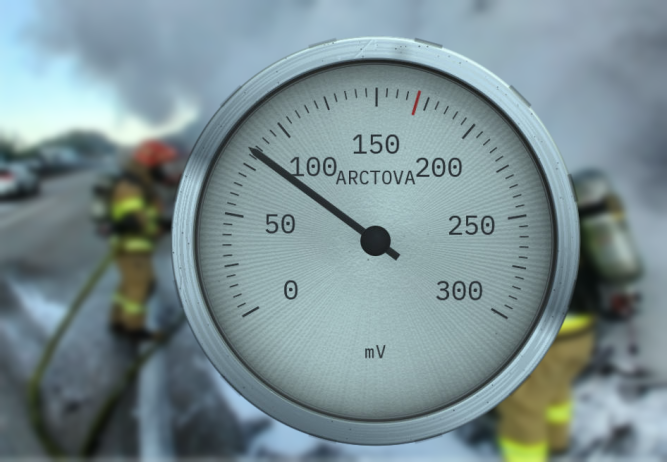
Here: **82.5** mV
